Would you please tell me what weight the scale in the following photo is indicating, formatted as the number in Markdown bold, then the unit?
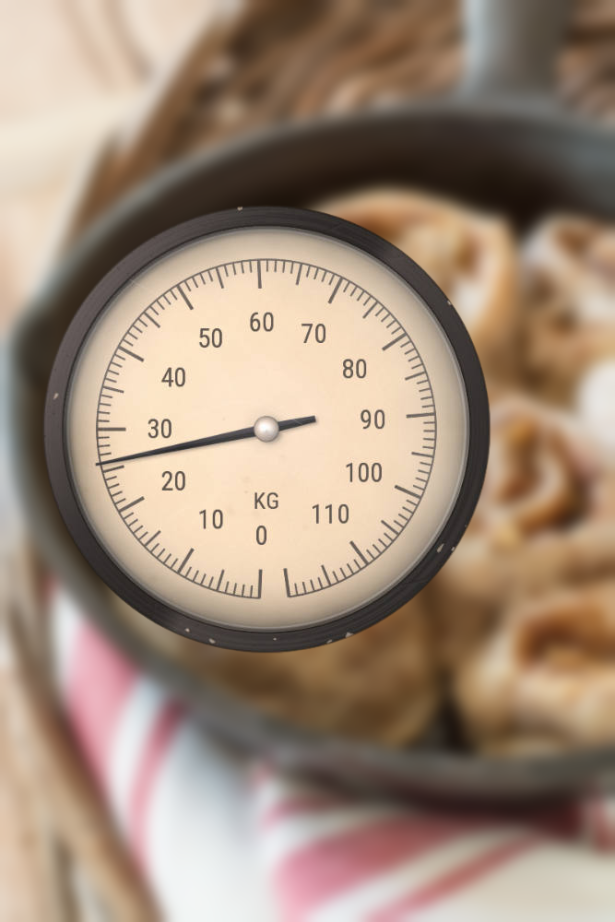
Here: **26** kg
